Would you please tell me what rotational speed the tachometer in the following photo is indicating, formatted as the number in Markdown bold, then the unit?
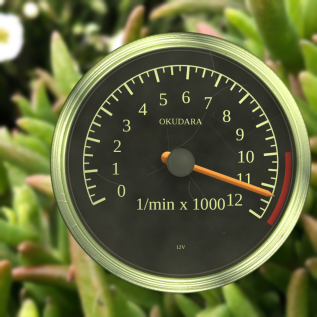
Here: **11250** rpm
